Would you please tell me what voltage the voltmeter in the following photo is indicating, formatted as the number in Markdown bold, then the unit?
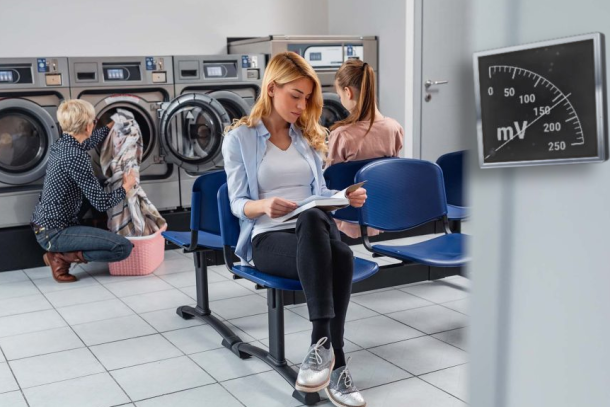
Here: **160** mV
